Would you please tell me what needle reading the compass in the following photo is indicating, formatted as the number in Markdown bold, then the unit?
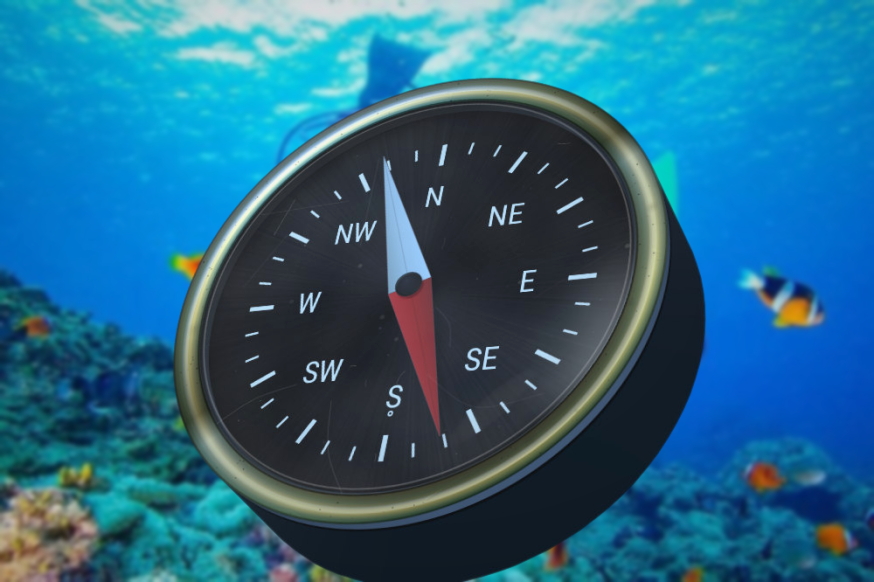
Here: **160** °
